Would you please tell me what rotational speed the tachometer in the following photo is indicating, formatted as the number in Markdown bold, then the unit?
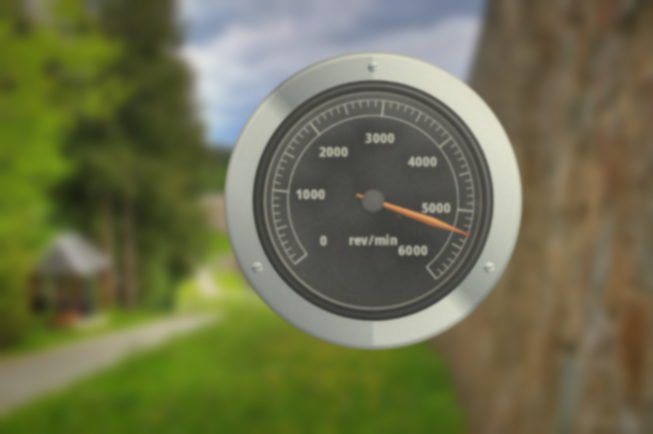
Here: **5300** rpm
